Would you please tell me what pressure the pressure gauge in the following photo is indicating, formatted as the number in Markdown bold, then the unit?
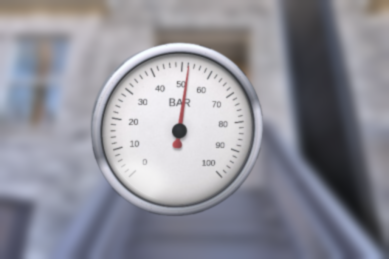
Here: **52** bar
